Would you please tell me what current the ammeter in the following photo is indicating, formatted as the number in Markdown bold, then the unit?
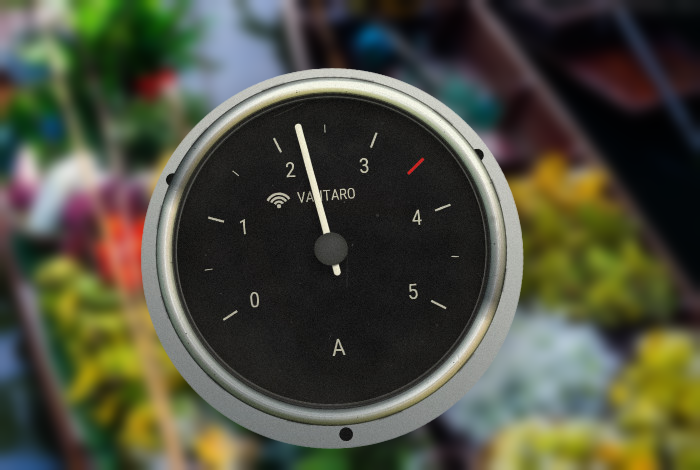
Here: **2.25** A
